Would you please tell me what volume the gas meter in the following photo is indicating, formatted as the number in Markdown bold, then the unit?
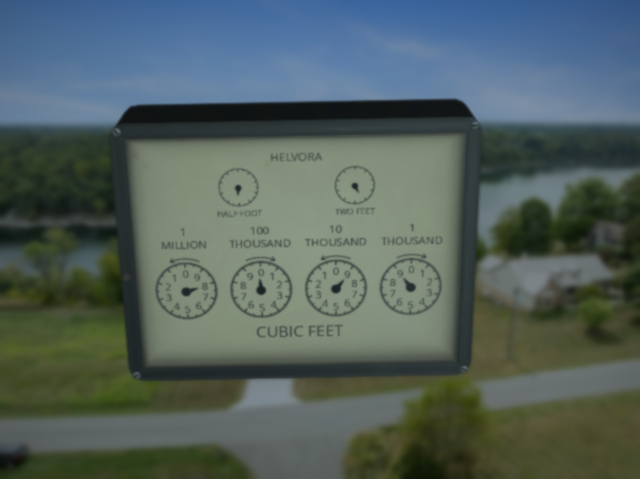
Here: **798900** ft³
